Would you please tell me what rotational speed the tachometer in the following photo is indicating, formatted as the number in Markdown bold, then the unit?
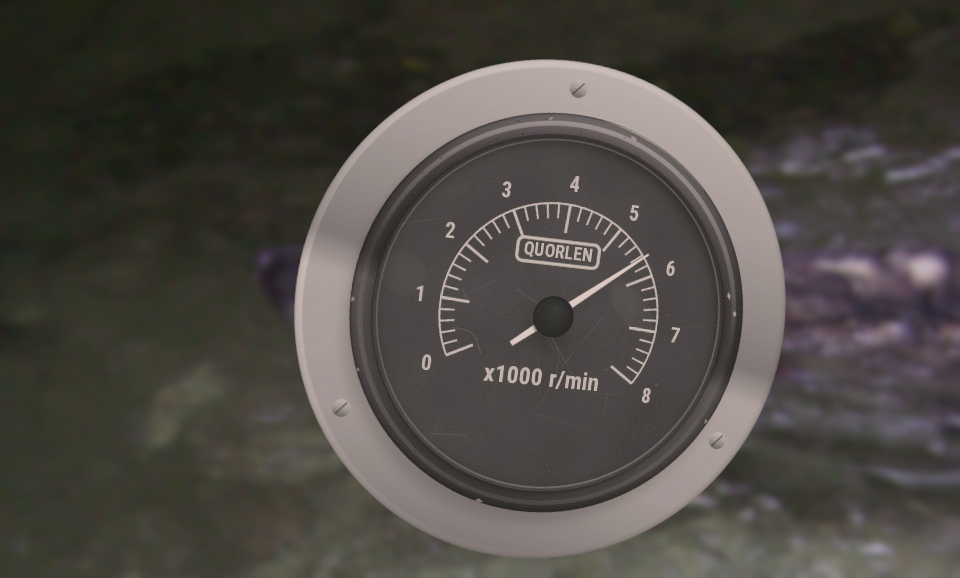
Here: **5600** rpm
